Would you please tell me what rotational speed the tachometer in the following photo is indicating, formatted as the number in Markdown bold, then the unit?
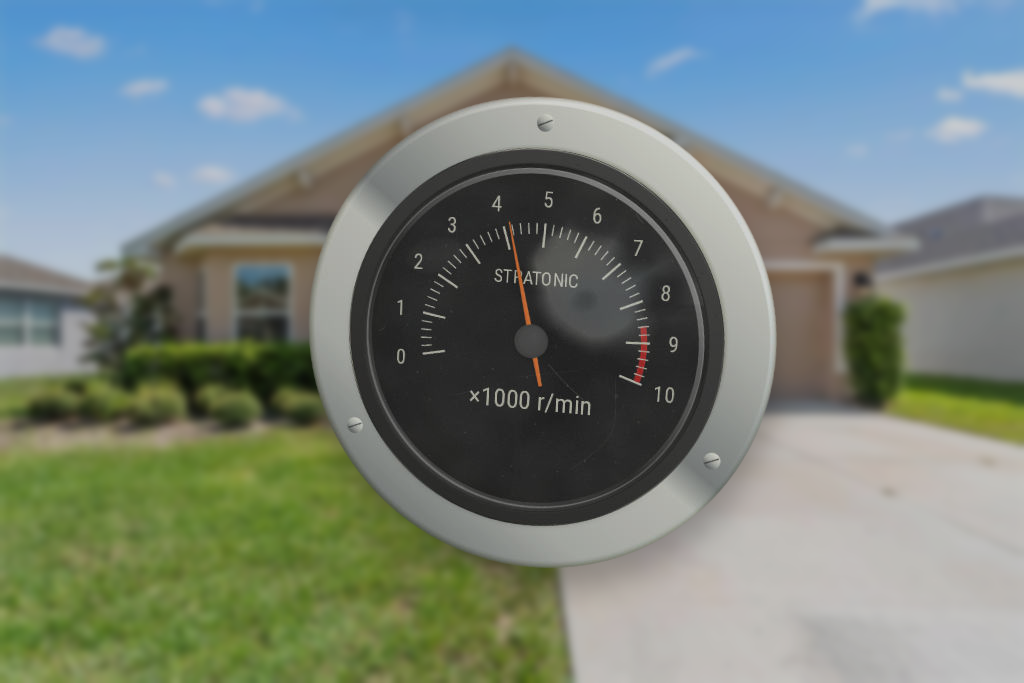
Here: **4200** rpm
